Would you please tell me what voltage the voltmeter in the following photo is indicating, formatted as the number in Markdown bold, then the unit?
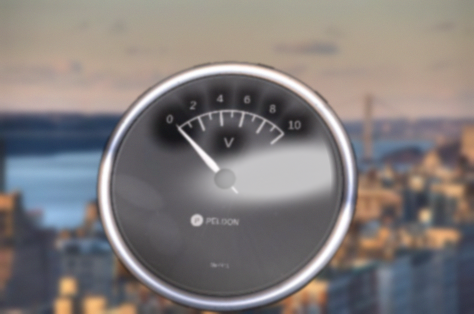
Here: **0** V
